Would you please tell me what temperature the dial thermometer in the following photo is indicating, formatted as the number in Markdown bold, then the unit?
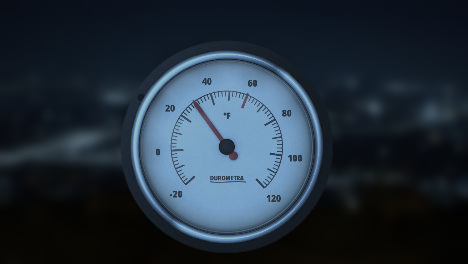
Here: **30** °F
